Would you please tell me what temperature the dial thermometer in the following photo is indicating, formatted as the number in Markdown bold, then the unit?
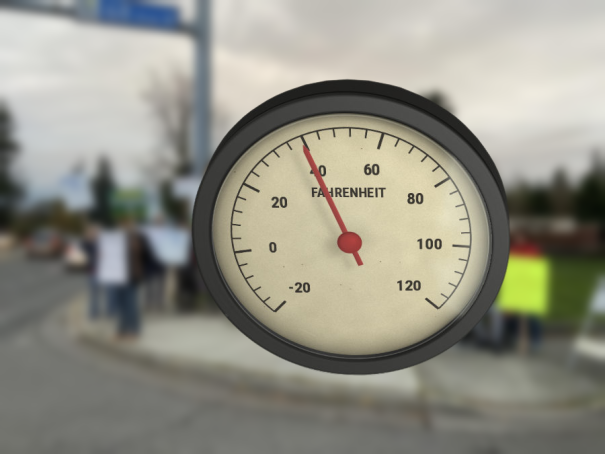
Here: **40** °F
